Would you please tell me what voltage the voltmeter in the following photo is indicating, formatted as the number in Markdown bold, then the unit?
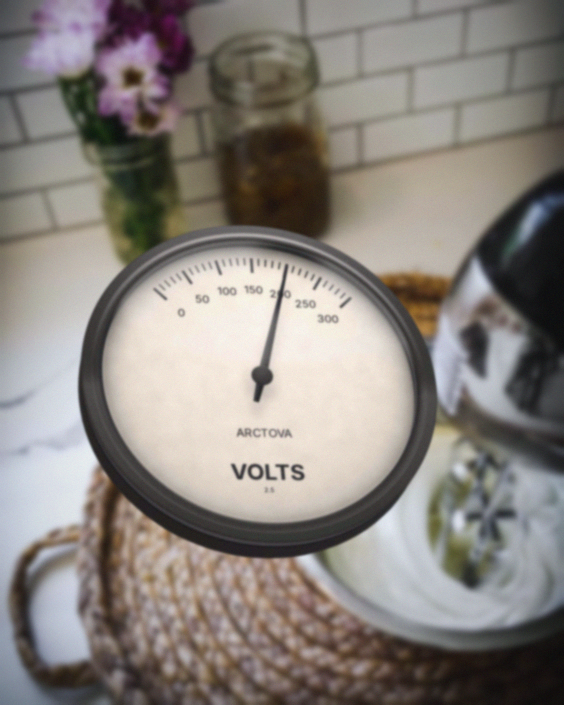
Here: **200** V
